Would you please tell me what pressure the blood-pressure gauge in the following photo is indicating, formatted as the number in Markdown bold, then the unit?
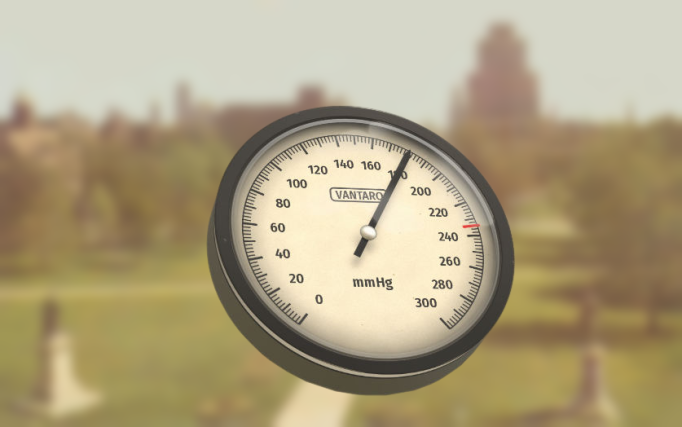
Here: **180** mmHg
